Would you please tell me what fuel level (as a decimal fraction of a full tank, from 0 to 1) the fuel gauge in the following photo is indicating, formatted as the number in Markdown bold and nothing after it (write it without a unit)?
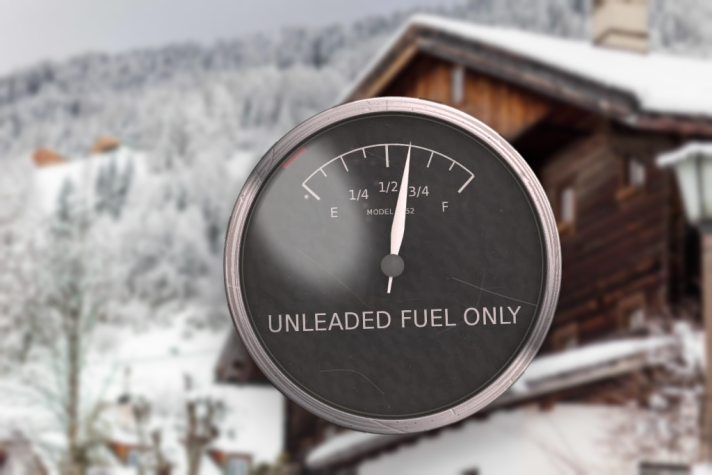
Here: **0.625**
